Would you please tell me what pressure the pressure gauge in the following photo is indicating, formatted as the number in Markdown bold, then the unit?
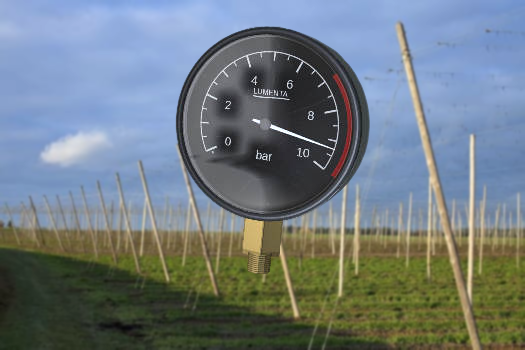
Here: **9.25** bar
